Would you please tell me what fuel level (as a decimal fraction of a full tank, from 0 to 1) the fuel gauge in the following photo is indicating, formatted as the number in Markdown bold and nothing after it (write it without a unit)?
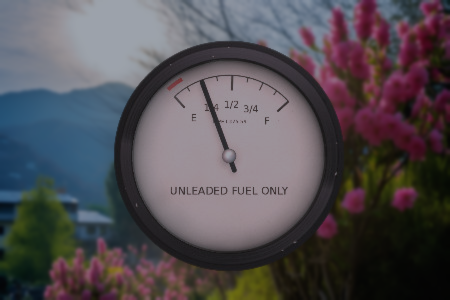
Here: **0.25**
